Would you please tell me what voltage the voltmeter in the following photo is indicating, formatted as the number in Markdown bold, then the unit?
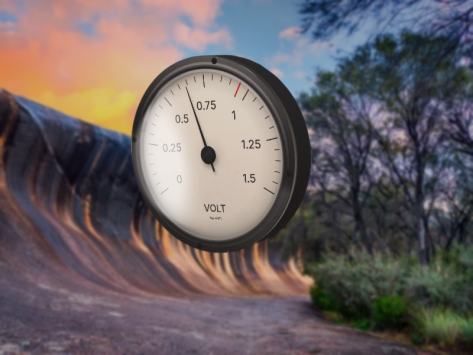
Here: **0.65** V
